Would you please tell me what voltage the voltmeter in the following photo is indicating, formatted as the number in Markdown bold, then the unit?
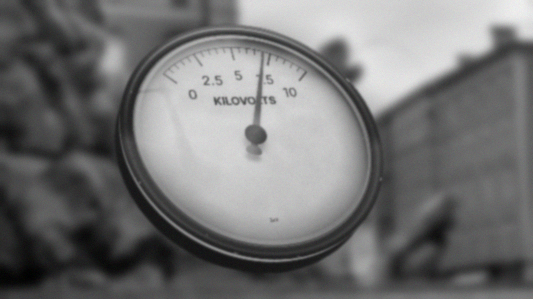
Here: **7** kV
